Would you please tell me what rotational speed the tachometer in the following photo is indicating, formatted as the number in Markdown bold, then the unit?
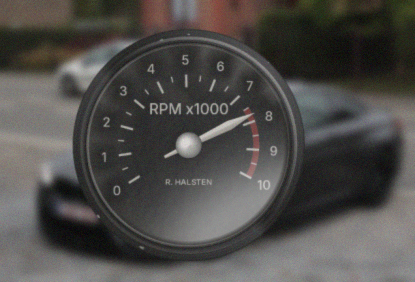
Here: **7750** rpm
